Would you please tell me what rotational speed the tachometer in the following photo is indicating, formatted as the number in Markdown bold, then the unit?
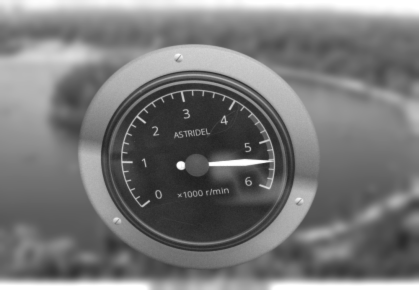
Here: **5400** rpm
